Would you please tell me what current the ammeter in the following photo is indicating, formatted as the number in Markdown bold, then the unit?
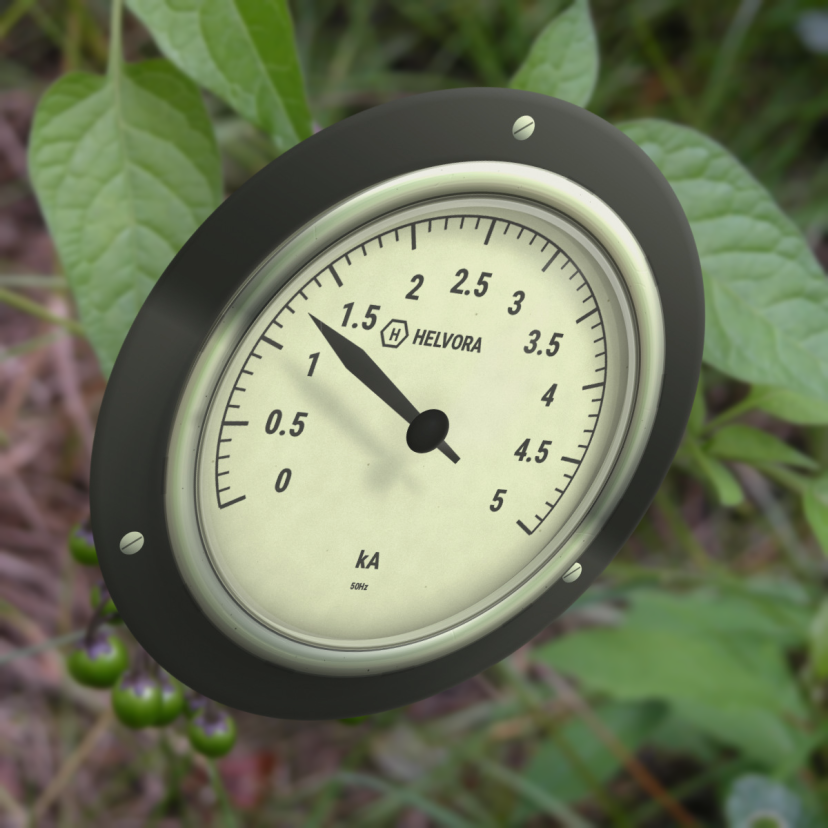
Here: **1.25** kA
